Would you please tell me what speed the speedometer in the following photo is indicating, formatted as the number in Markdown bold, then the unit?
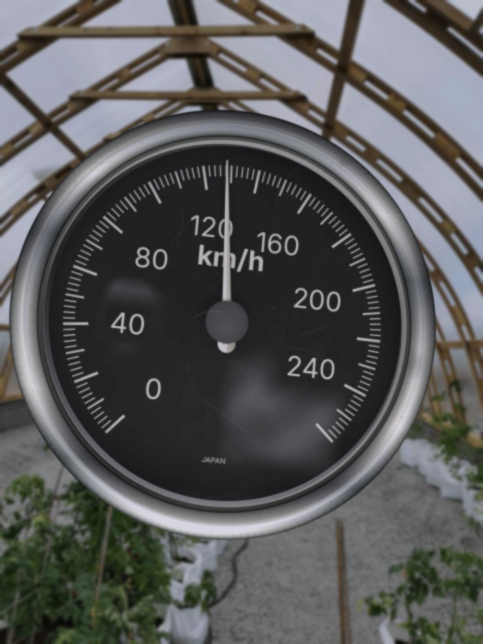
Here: **128** km/h
